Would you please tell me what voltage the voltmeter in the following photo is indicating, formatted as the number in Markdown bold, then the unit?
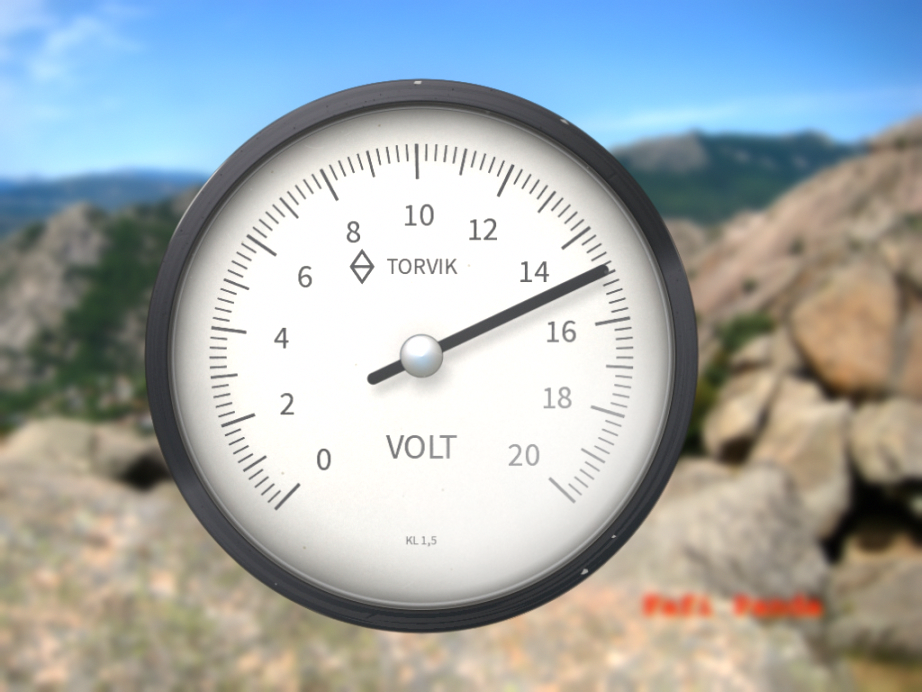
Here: **14.9** V
